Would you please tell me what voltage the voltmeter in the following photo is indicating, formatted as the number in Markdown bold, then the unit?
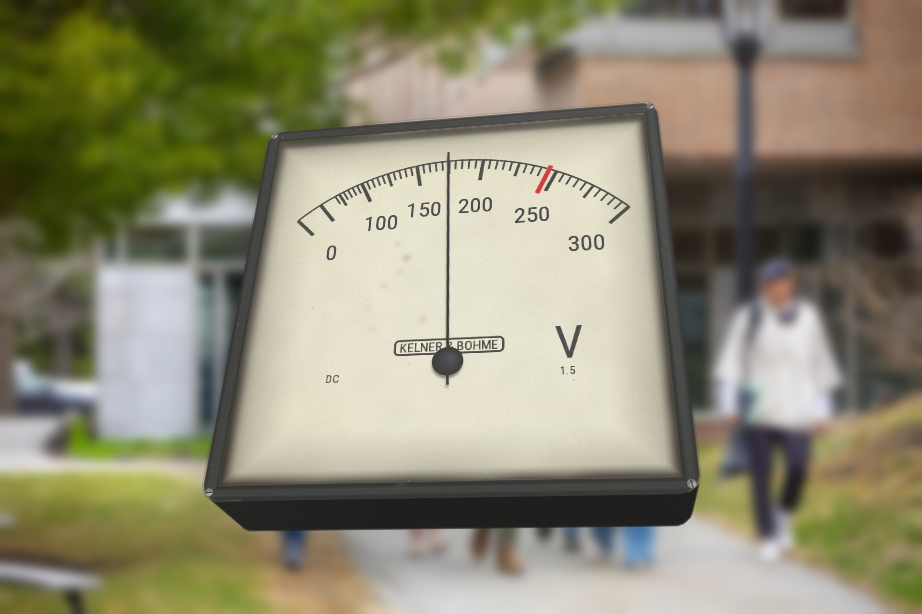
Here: **175** V
